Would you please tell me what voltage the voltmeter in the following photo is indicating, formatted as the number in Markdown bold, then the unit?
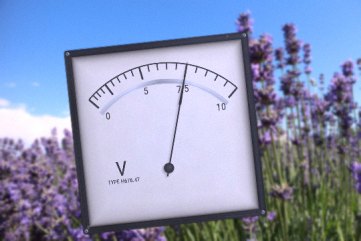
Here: **7.5** V
